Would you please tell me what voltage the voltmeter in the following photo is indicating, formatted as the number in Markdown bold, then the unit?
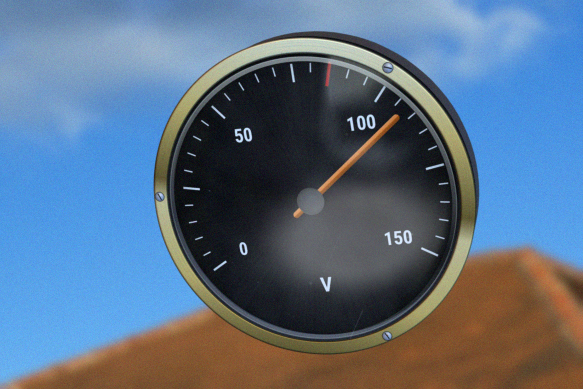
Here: **107.5** V
